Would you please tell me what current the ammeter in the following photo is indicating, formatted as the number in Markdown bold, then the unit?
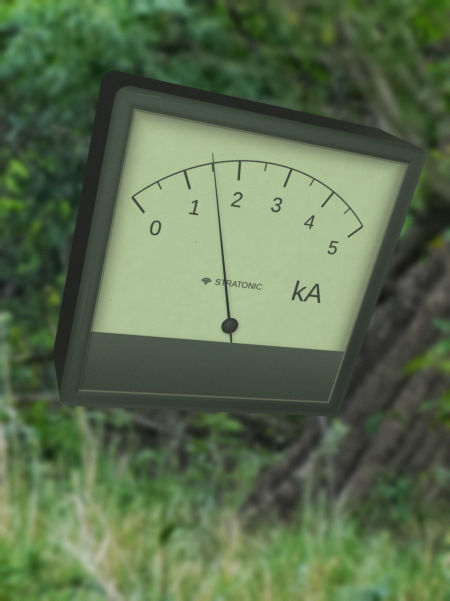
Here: **1.5** kA
